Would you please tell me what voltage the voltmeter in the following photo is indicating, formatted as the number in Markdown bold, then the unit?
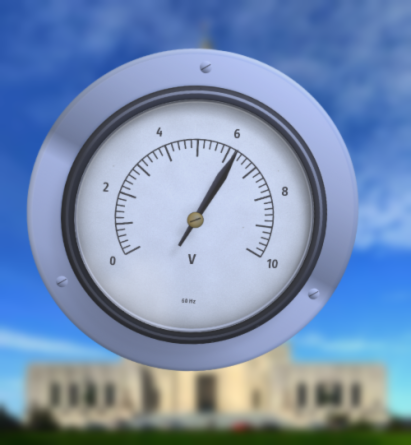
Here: **6.2** V
